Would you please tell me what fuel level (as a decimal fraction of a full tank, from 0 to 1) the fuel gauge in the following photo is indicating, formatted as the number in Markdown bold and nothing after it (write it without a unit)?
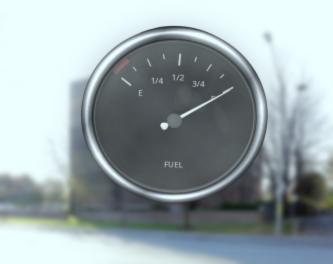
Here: **1**
